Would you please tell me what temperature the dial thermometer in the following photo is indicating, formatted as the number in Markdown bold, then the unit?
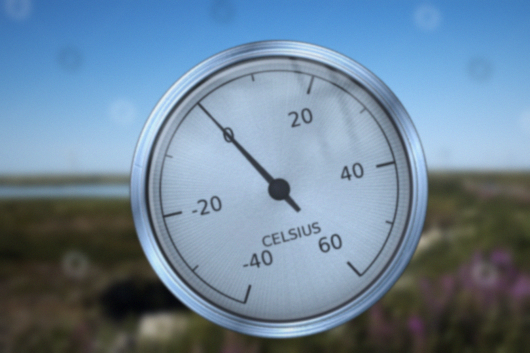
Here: **0** °C
